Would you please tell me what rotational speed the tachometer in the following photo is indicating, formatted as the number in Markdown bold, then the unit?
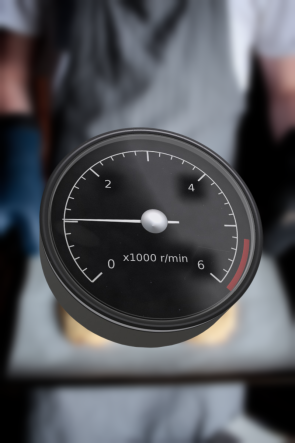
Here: **1000** rpm
